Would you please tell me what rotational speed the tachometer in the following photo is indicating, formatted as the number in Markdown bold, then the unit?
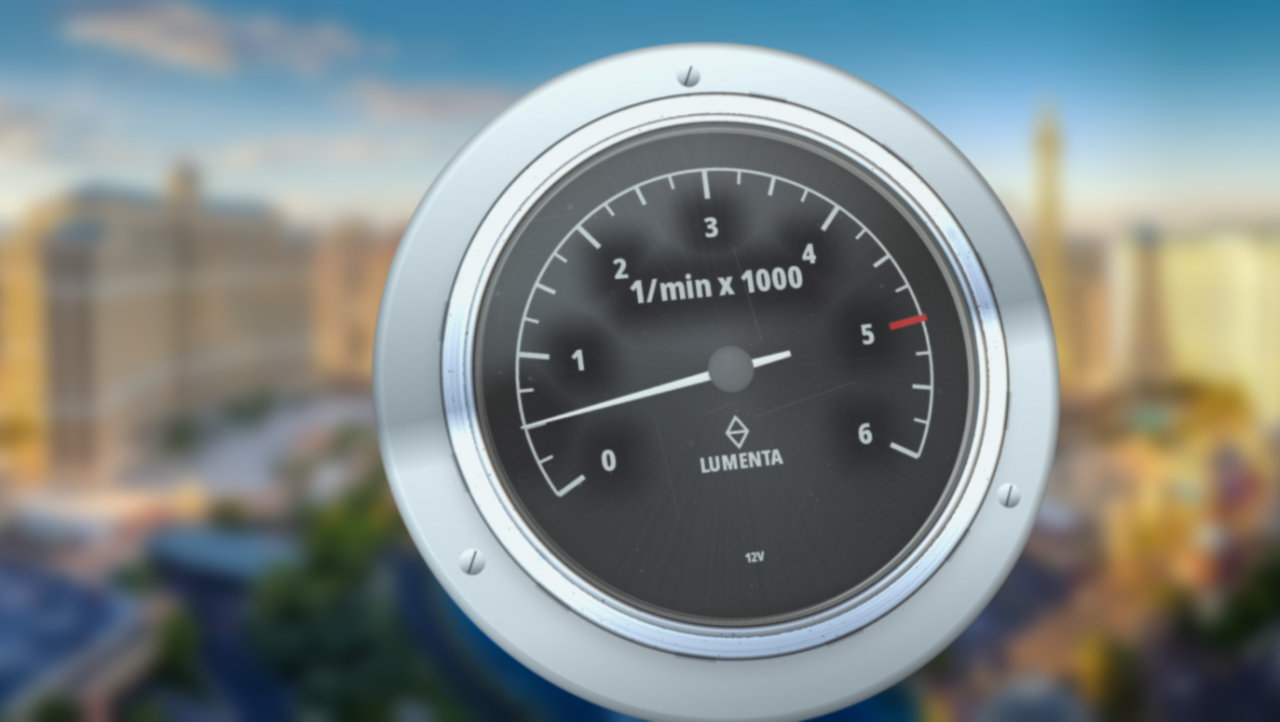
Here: **500** rpm
